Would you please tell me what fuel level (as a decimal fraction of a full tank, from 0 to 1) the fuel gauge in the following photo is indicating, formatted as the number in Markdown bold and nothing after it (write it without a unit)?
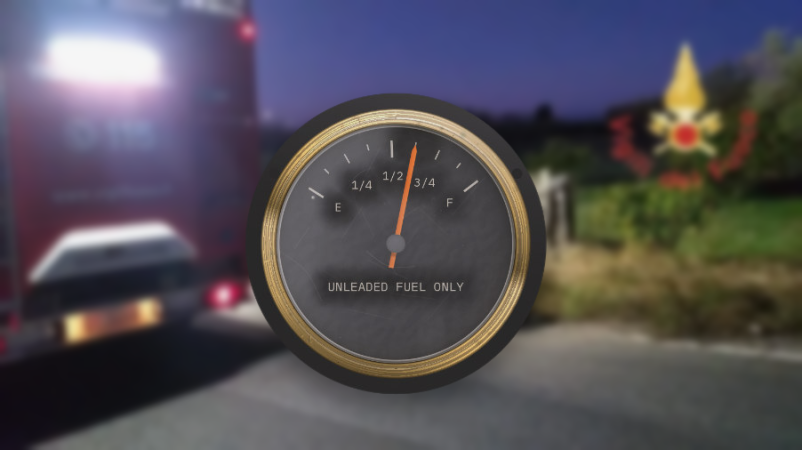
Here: **0.625**
